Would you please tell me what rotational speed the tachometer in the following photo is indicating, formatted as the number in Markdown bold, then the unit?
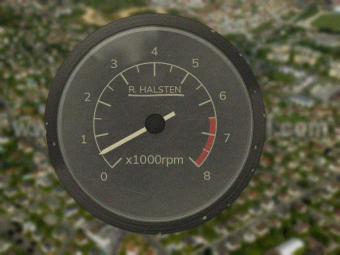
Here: **500** rpm
